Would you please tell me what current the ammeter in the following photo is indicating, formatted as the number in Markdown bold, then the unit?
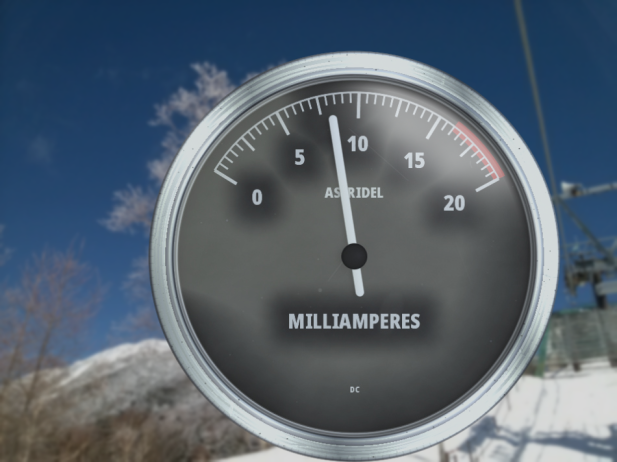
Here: **8.25** mA
